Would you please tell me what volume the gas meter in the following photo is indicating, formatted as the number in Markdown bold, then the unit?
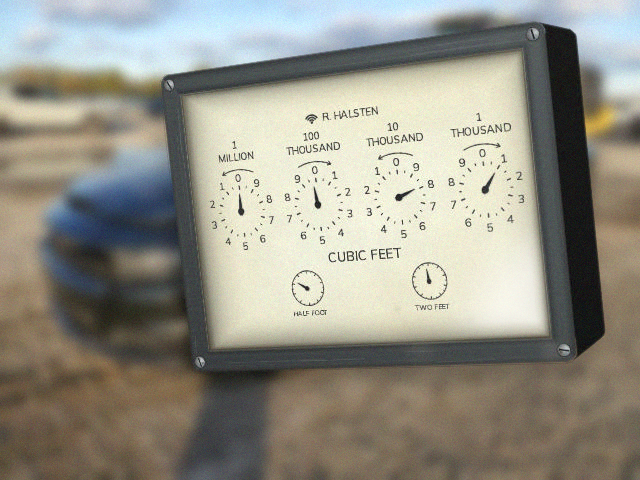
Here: **998100** ft³
